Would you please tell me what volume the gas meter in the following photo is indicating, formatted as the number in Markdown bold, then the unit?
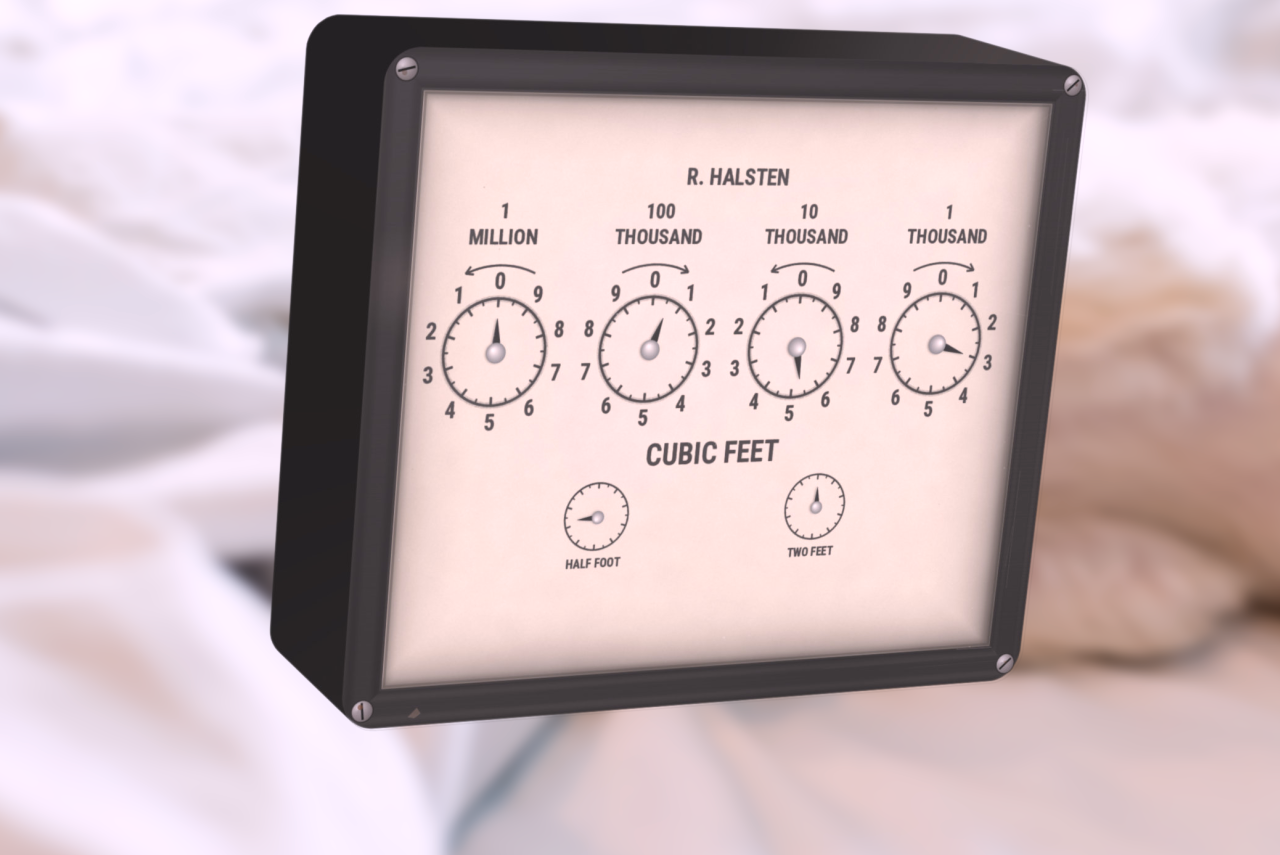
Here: **5300** ft³
